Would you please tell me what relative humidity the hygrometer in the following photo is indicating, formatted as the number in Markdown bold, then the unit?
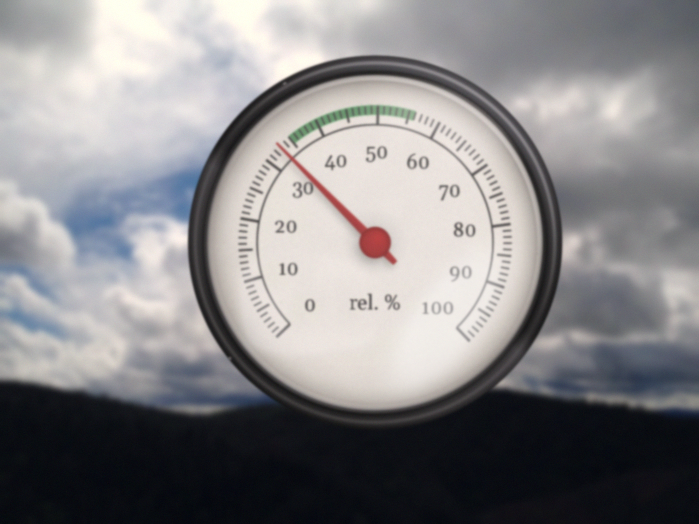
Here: **33** %
